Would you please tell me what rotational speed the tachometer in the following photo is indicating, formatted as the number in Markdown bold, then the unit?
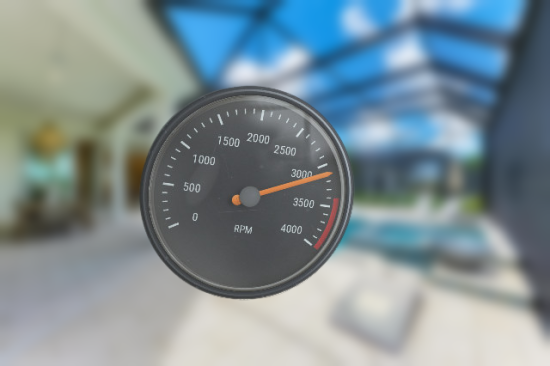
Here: **3100** rpm
